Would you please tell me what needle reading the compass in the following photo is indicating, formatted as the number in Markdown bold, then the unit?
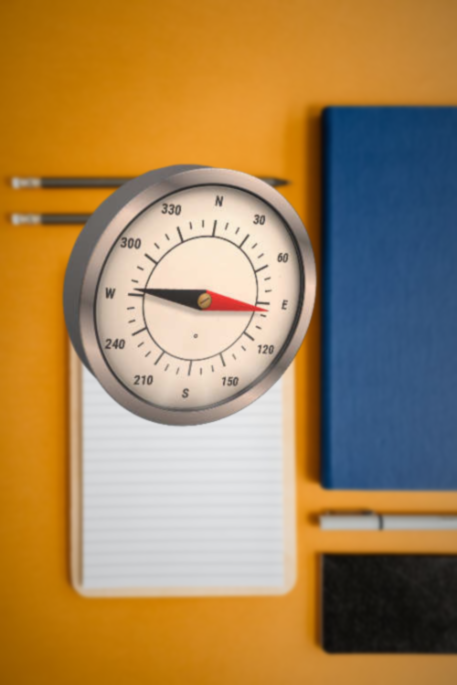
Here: **95** °
